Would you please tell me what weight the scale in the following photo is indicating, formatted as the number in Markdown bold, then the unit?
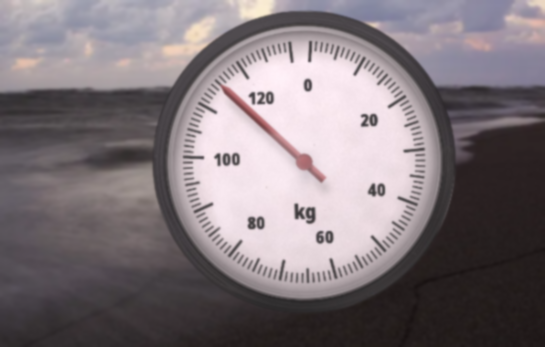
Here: **115** kg
